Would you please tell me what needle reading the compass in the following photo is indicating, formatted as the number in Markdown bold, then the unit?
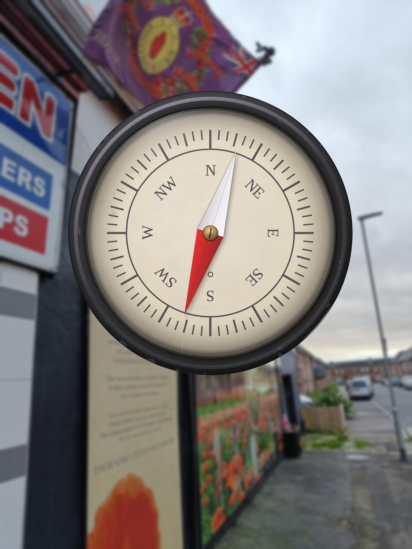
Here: **197.5** °
